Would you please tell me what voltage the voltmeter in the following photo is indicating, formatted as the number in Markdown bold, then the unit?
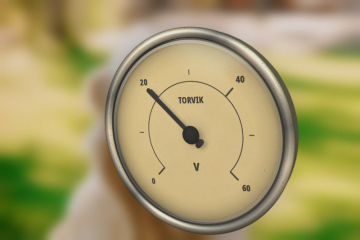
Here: **20** V
